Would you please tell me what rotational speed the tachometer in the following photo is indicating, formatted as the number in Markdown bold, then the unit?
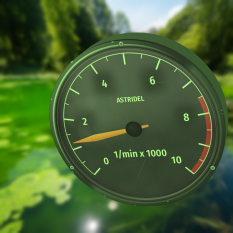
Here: **1250** rpm
